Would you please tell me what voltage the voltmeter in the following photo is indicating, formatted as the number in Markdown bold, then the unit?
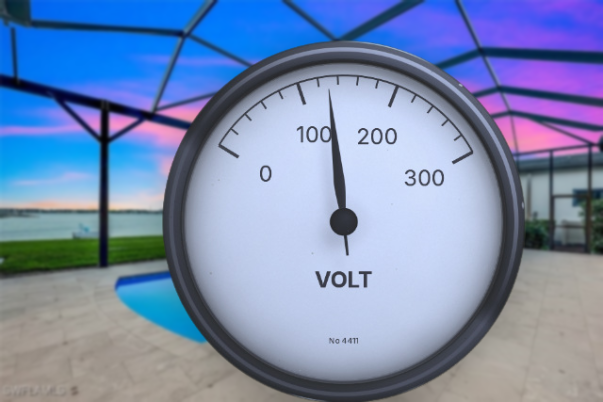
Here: **130** V
